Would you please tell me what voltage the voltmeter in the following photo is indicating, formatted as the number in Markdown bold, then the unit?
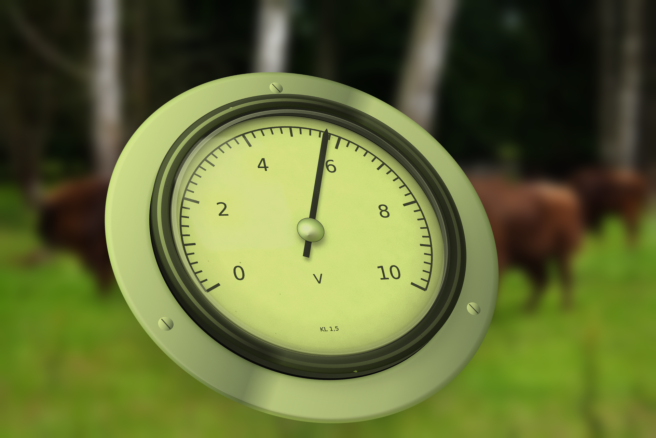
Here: **5.7** V
